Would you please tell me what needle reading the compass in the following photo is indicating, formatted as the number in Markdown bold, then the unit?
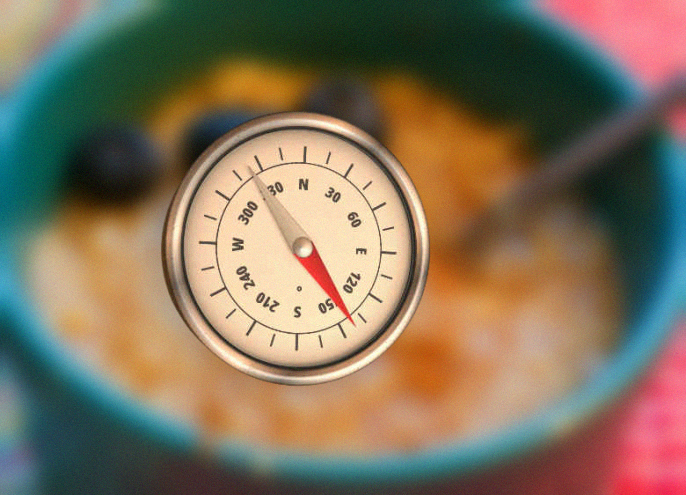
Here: **142.5** °
